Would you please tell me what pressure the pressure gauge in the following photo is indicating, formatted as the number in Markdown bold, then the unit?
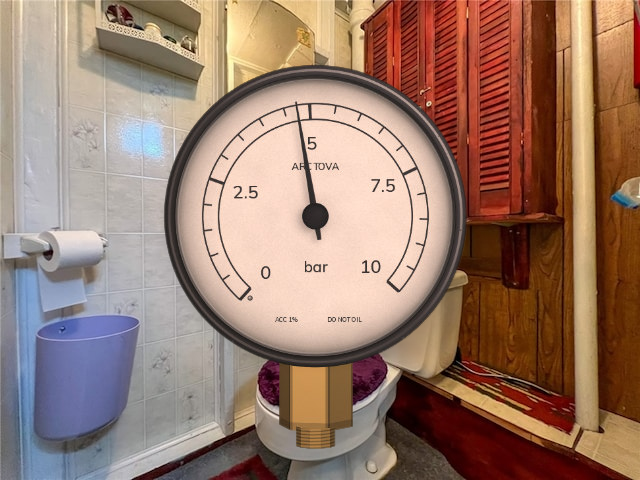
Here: **4.75** bar
